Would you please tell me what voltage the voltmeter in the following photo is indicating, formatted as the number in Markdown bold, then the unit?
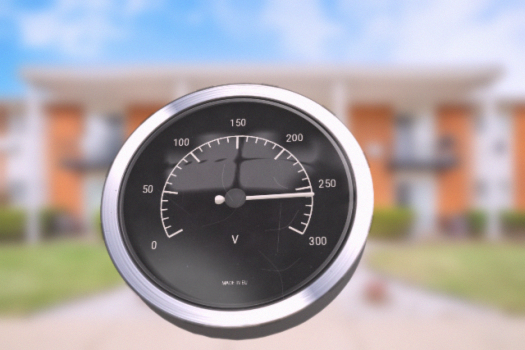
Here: **260** V
